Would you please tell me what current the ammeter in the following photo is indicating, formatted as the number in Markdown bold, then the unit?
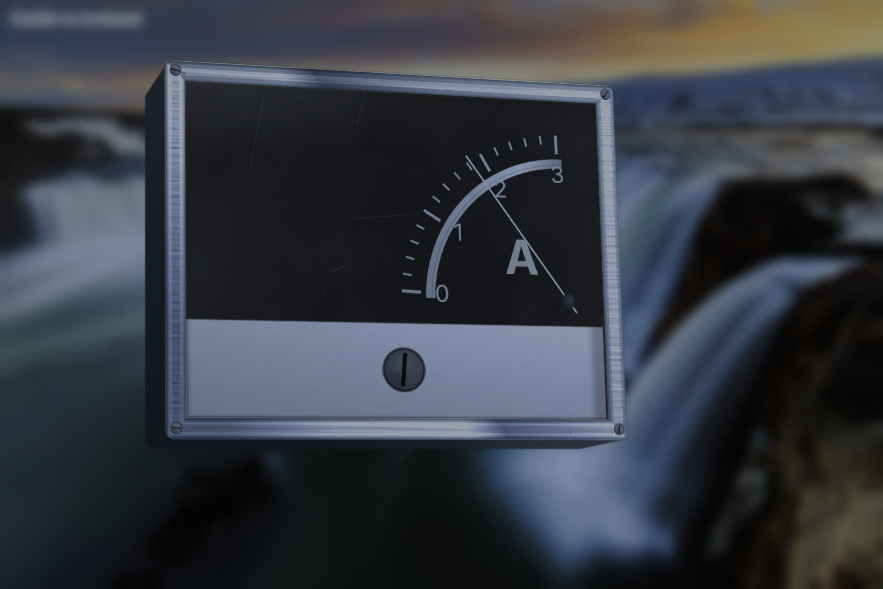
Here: **1.8** A
